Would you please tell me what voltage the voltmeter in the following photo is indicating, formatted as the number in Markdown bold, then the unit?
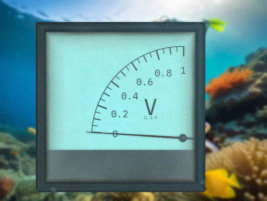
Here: **0** V
